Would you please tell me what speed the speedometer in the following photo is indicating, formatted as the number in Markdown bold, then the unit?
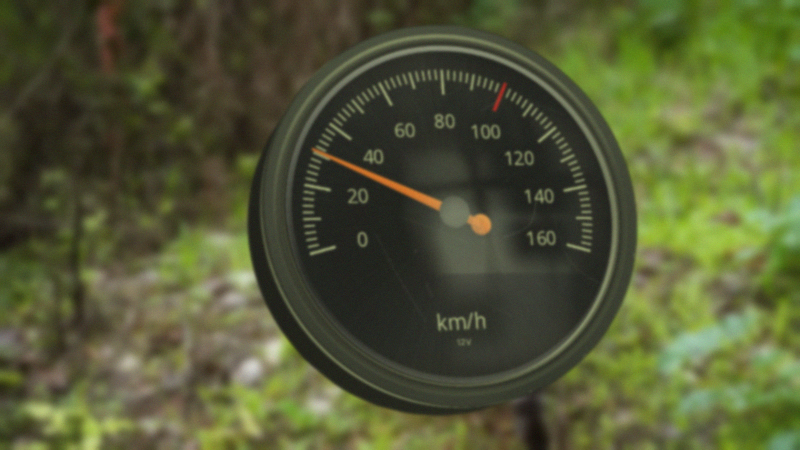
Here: **30** km/h
